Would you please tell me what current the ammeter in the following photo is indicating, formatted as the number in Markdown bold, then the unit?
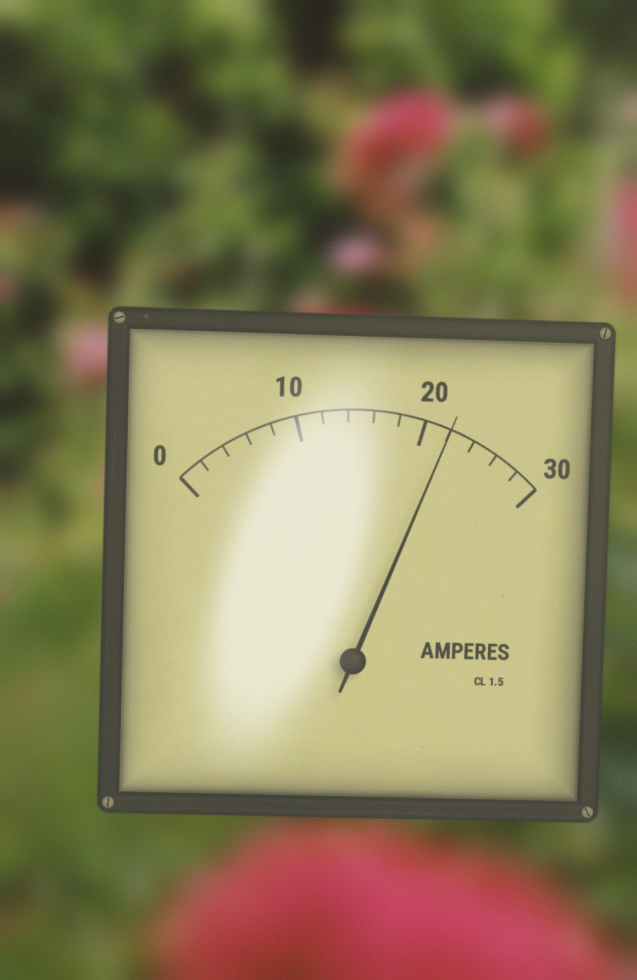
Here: **22** A
